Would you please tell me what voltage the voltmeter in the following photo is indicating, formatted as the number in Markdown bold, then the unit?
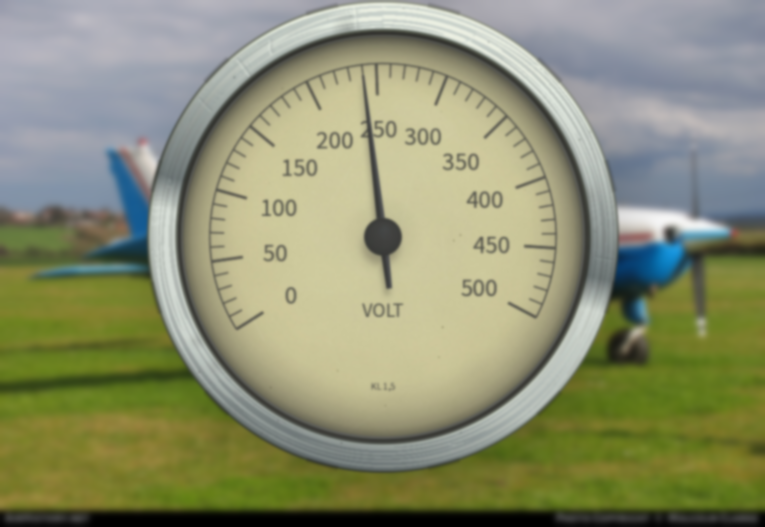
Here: **240** V
